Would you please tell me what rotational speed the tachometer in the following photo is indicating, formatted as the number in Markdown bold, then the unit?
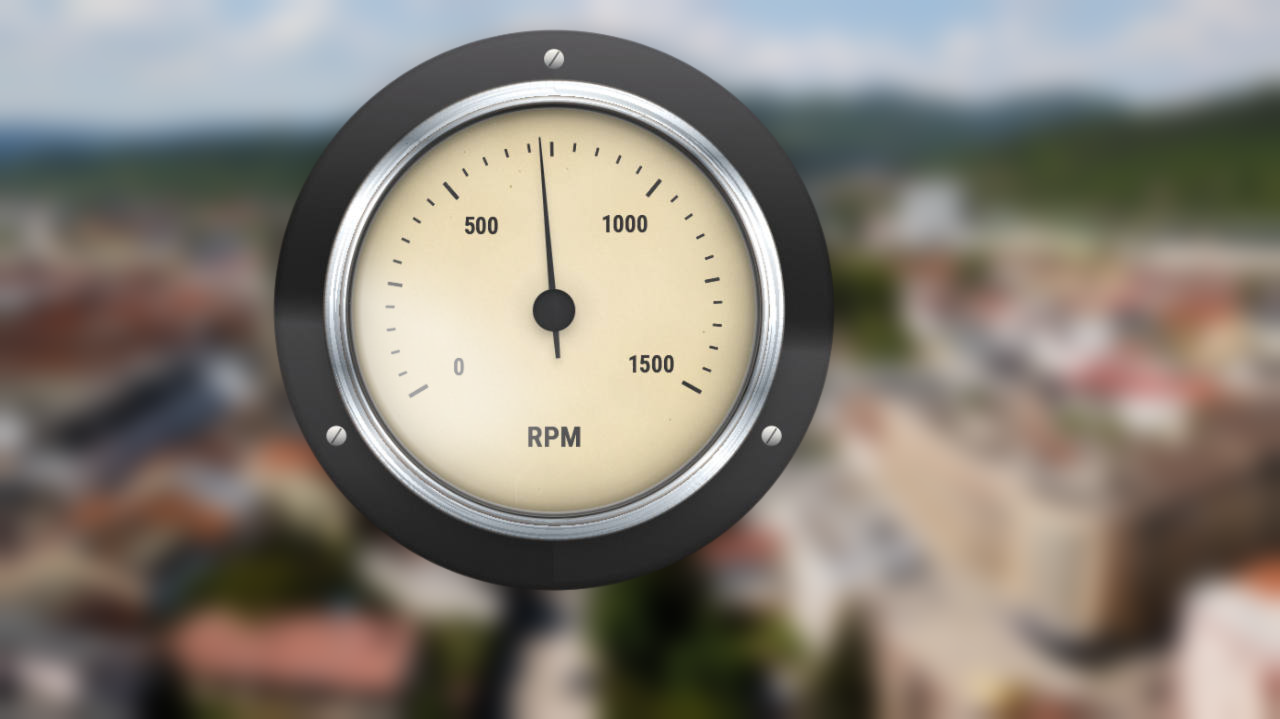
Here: **725** rpm
